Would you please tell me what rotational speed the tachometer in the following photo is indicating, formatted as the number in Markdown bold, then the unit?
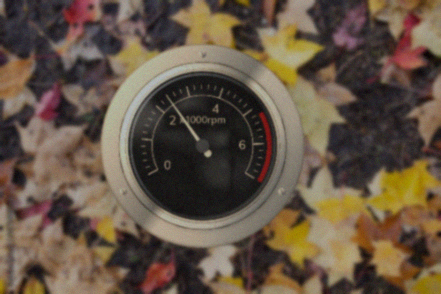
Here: **2400** rpm
